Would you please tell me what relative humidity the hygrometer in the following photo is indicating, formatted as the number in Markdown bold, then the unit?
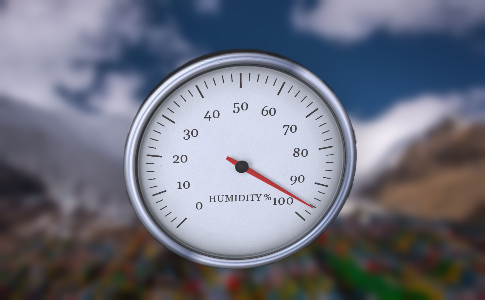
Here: **96** %
